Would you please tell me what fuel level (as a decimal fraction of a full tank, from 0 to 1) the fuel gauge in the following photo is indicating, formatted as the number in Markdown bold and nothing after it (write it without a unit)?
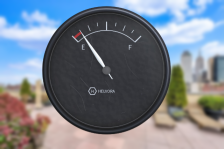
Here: **0.125**
